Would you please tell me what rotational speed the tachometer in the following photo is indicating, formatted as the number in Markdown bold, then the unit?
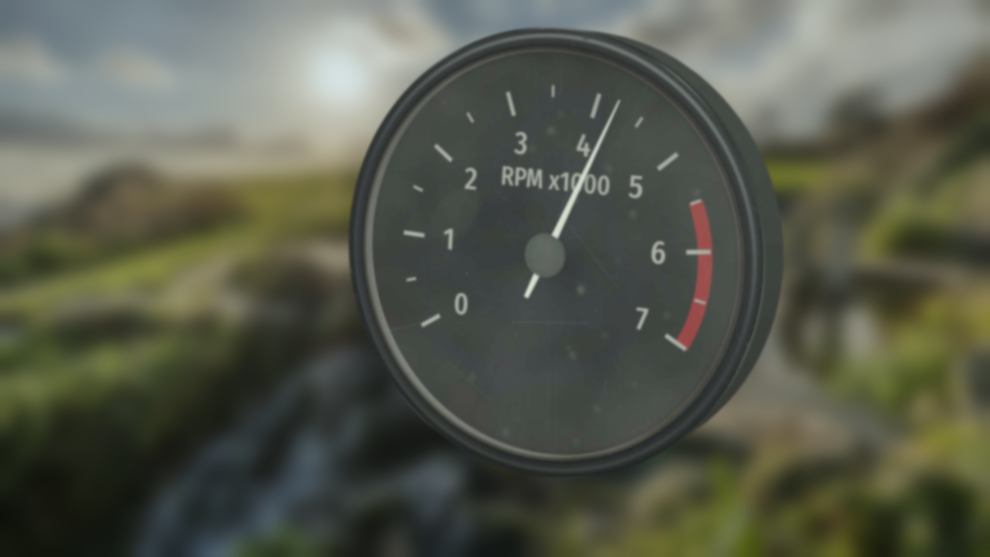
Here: **4250** rpm
